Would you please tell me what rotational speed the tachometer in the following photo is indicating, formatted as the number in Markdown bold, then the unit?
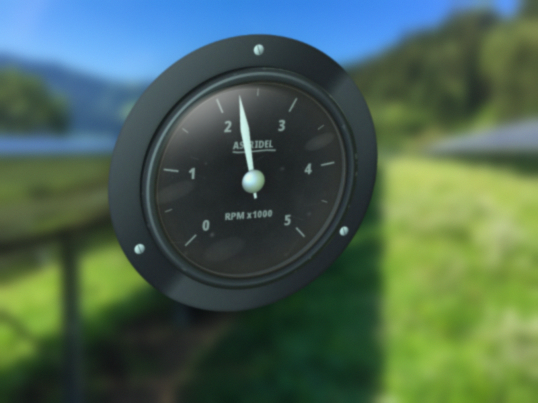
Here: **2250** rpm
